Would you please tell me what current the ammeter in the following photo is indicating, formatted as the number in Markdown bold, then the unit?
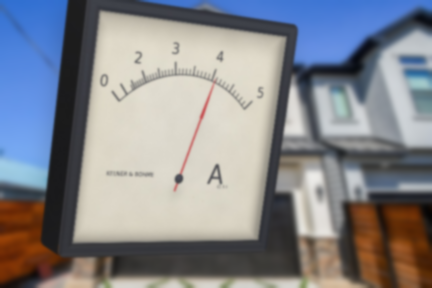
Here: **4** A
